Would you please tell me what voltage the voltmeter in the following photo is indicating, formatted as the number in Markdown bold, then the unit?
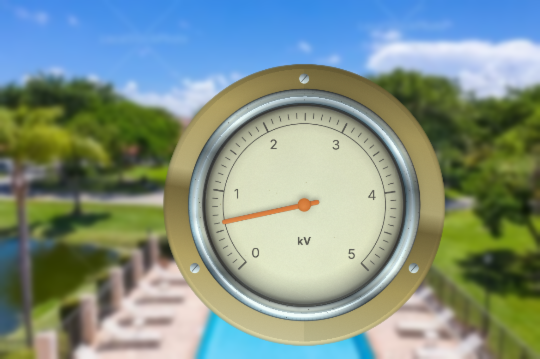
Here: **0.6** kV
